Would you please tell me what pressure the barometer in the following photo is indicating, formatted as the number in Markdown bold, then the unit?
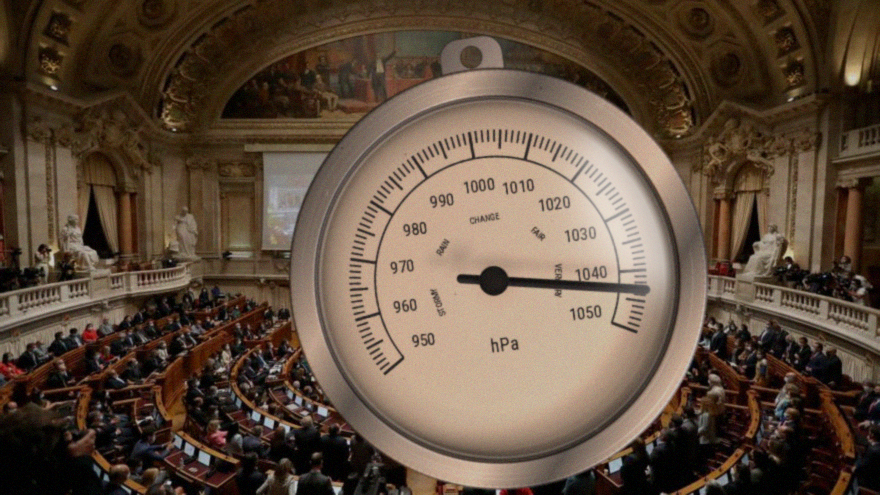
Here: **1043** hPa
